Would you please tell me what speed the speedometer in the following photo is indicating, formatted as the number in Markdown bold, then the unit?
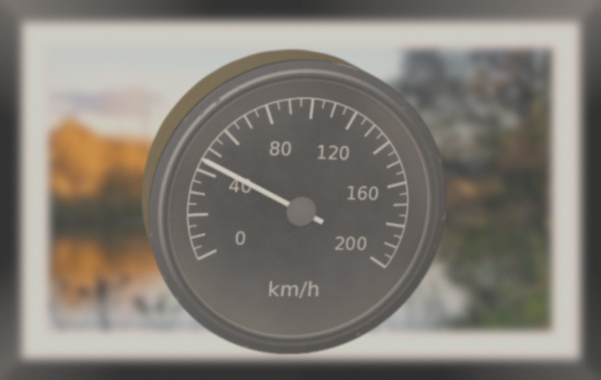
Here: **45** km/h
